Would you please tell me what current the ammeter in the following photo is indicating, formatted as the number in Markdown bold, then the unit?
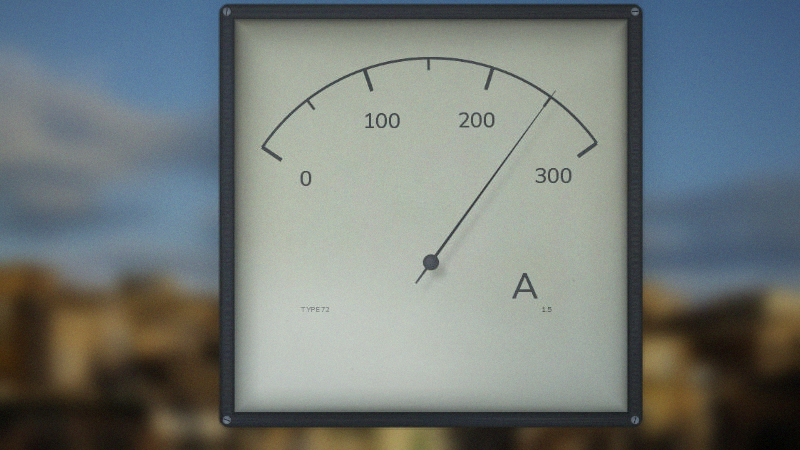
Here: **250** A
